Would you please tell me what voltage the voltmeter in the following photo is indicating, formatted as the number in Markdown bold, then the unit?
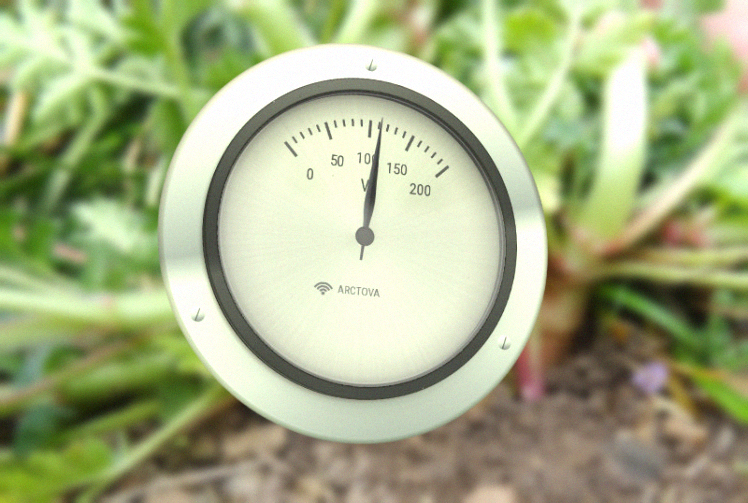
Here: **110** V
